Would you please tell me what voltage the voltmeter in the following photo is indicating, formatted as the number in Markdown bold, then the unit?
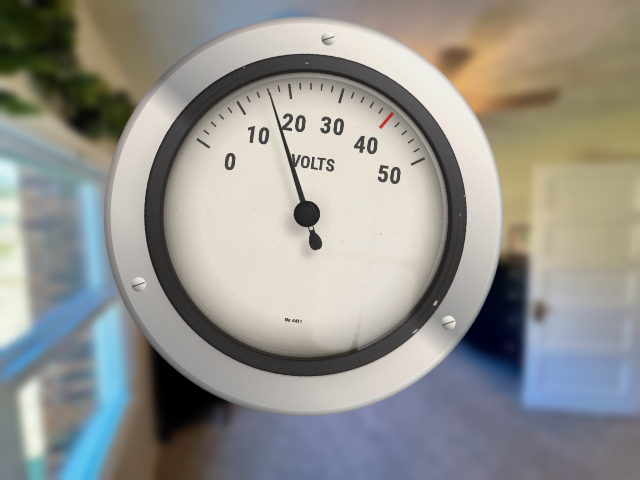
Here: **16** V
